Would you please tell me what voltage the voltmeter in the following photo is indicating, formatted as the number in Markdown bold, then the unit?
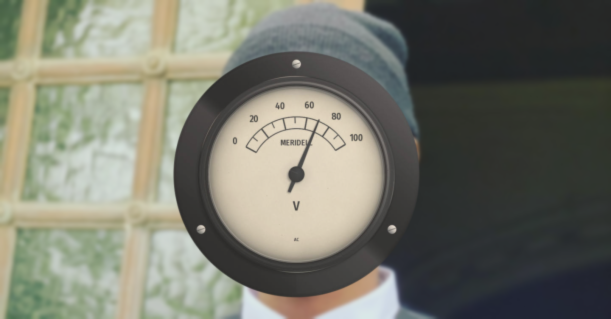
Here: **70** V
